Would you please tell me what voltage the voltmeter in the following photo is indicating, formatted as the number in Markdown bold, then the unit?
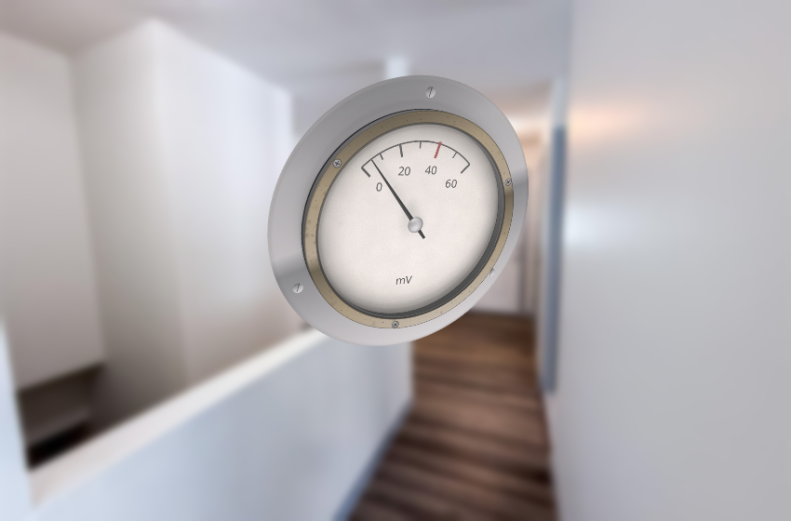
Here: **5** mV
